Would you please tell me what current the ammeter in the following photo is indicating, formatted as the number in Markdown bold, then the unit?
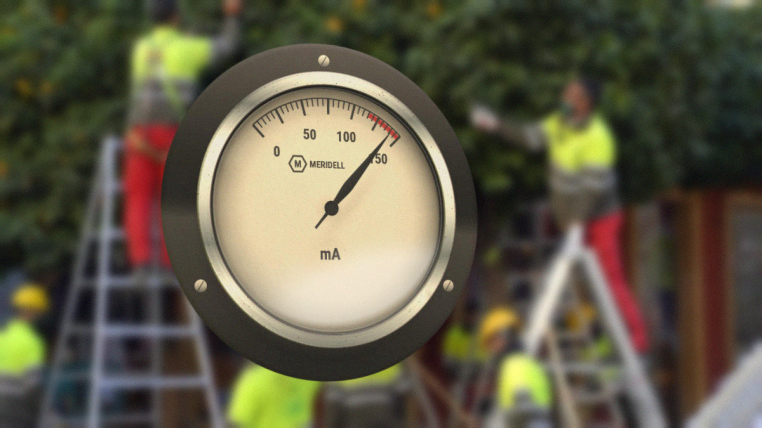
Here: **140** mA
